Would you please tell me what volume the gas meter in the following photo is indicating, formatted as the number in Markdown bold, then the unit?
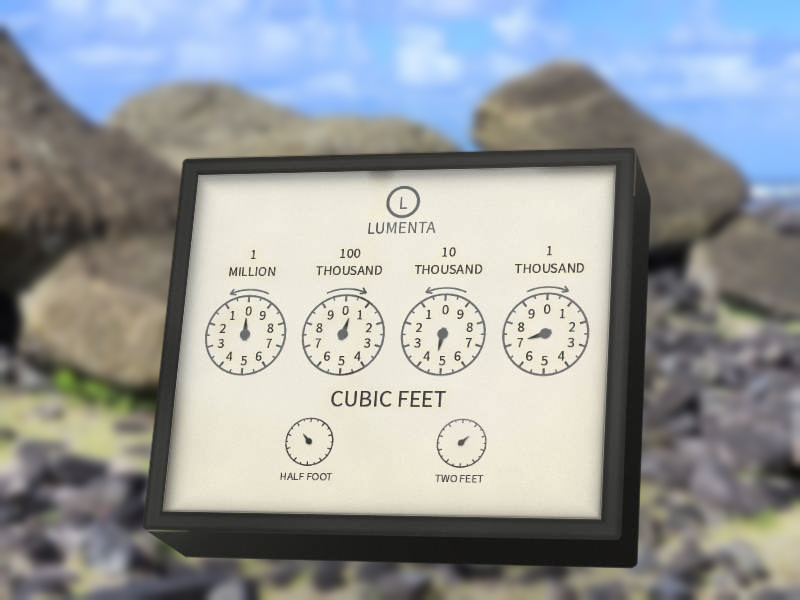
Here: **4700** ft³
